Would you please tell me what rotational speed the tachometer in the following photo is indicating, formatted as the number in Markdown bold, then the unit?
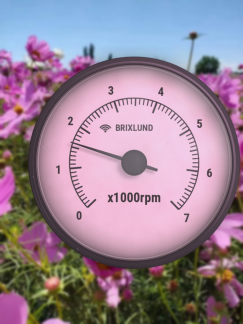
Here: **1600** rpm
